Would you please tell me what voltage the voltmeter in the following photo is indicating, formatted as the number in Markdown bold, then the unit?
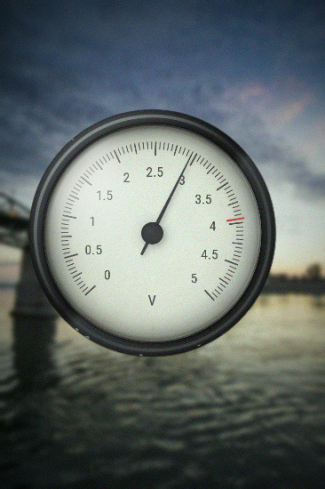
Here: **2.95** V
